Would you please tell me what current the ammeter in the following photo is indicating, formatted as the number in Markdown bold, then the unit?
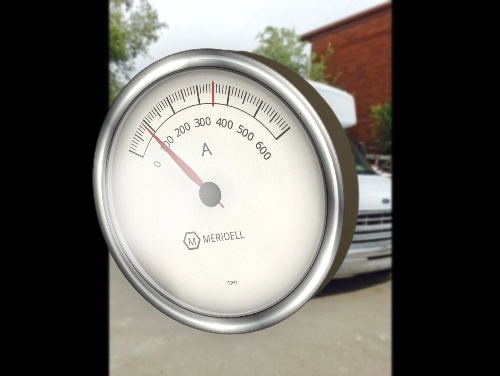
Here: **100** A
